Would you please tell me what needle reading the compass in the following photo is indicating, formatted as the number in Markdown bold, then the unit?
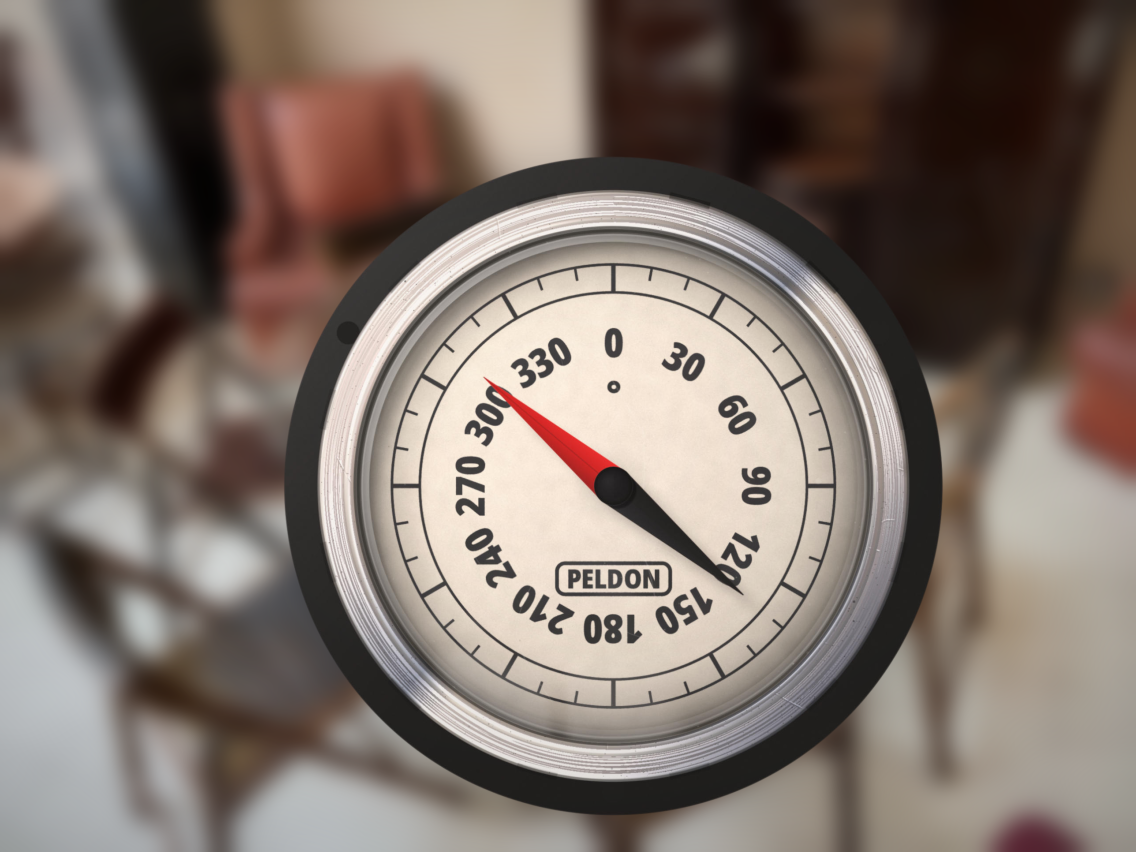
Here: **310** °
